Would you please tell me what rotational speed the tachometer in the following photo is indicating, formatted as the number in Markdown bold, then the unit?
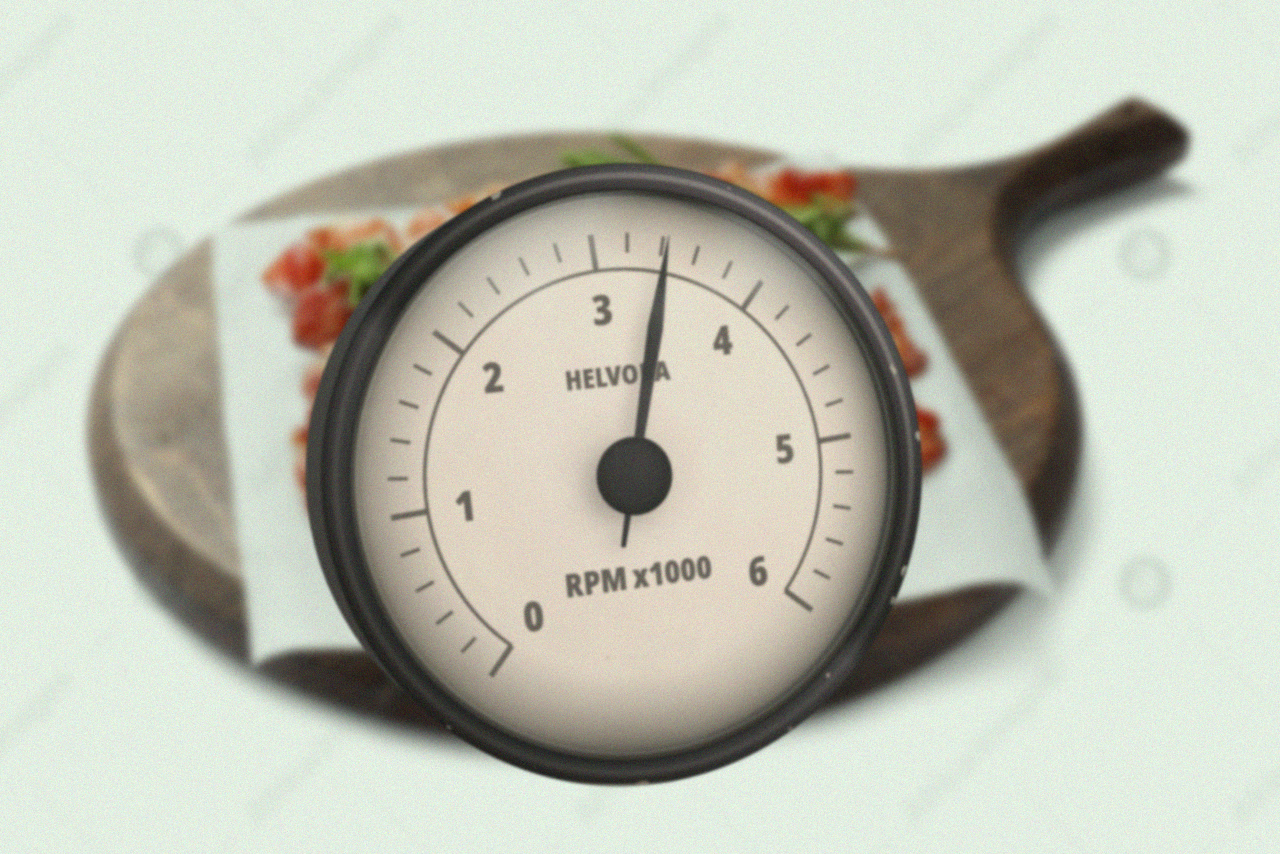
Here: **3400** rpm
